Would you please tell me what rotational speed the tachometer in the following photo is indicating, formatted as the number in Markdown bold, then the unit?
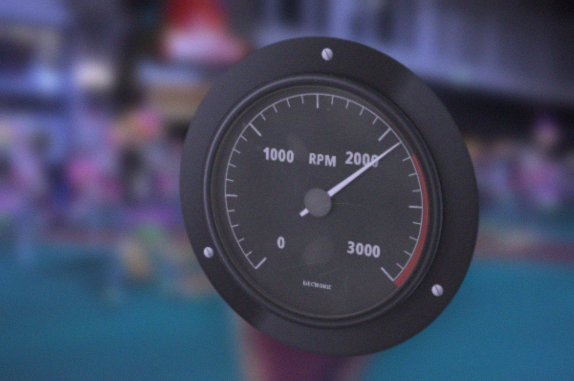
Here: **2100** rpm
